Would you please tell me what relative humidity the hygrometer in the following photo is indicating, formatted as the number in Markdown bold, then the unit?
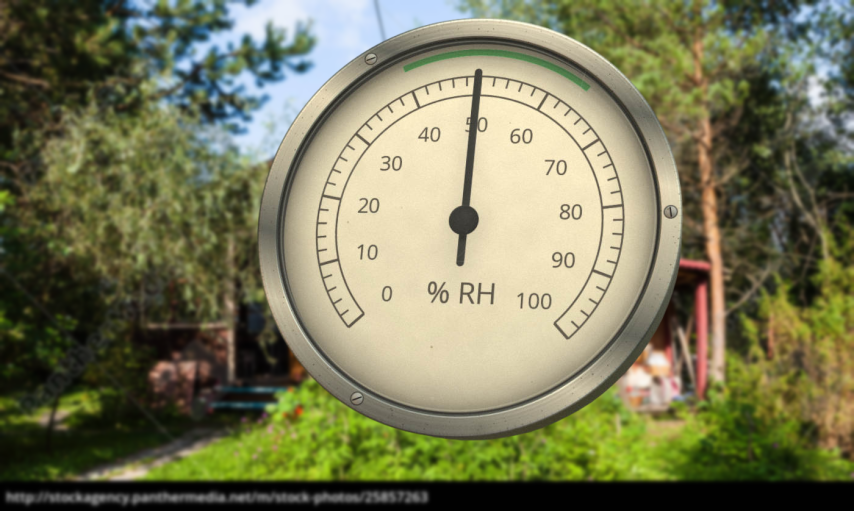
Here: **50** %
